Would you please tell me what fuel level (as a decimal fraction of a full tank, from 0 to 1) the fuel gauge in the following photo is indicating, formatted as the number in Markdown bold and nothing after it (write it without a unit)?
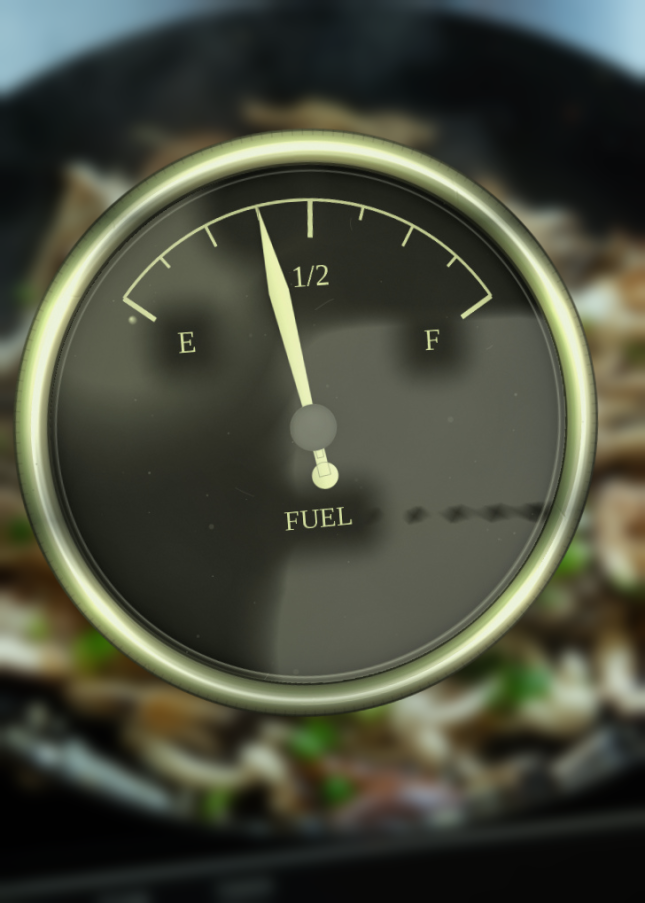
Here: **0.375**
